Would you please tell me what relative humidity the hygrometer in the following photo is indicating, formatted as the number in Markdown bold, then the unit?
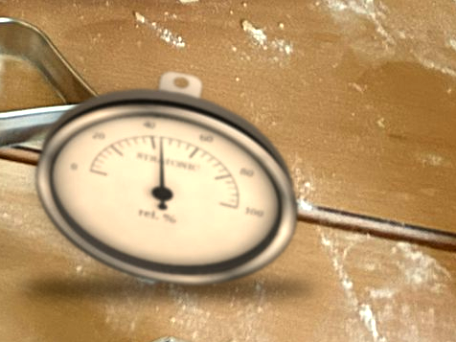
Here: **44** %
